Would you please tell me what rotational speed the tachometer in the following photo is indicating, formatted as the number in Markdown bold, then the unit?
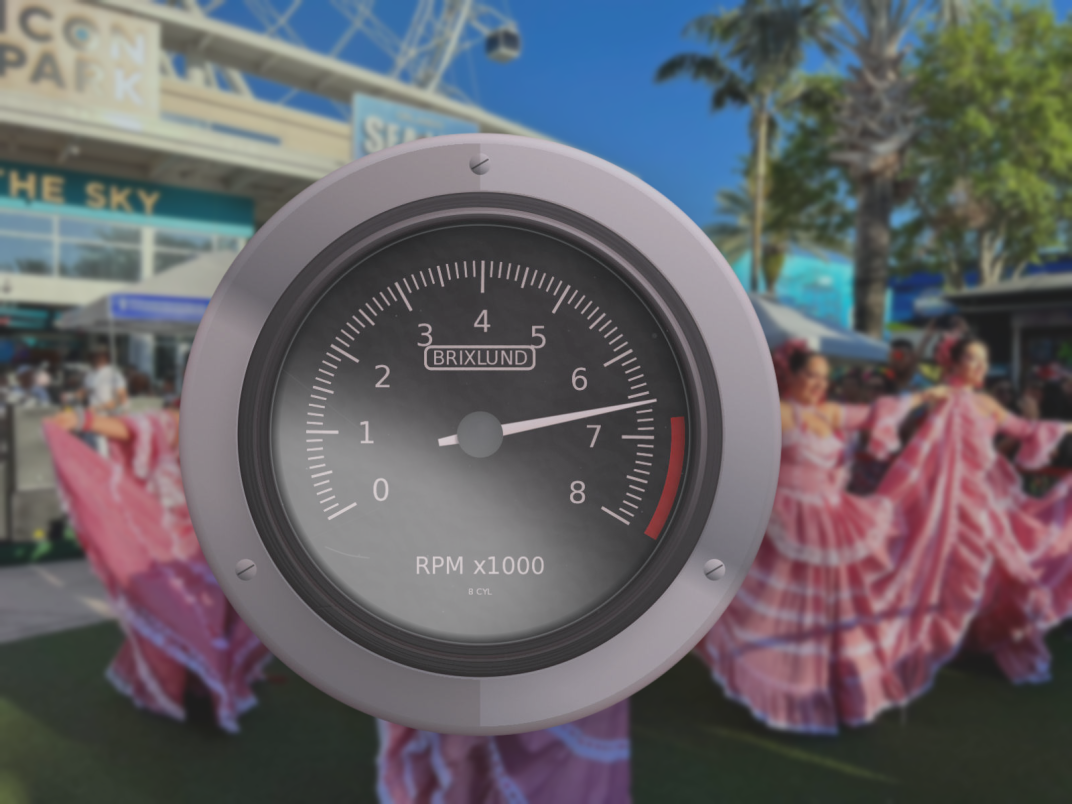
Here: **6600** rpm
